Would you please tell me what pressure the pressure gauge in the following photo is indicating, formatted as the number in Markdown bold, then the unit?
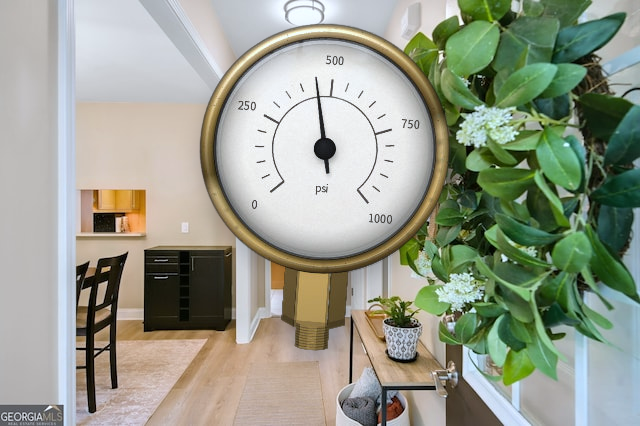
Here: **450** psi
